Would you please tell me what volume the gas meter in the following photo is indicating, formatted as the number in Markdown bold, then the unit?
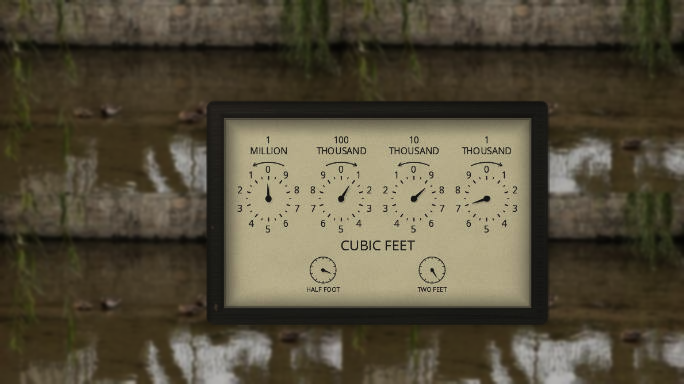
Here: **8700** ft³
